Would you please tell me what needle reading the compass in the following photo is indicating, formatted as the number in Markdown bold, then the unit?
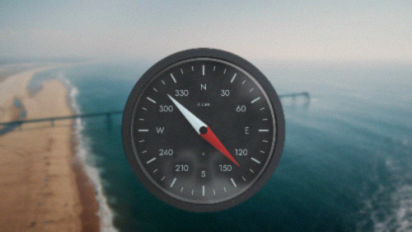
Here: **135** °
